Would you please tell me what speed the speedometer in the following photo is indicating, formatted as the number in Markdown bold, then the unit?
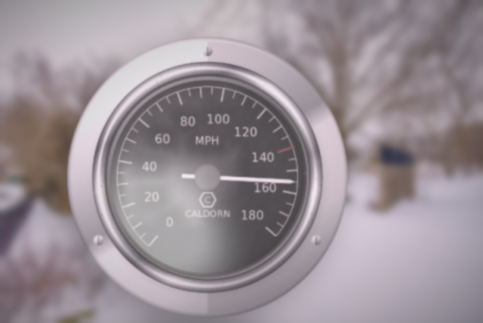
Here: **155** mph
